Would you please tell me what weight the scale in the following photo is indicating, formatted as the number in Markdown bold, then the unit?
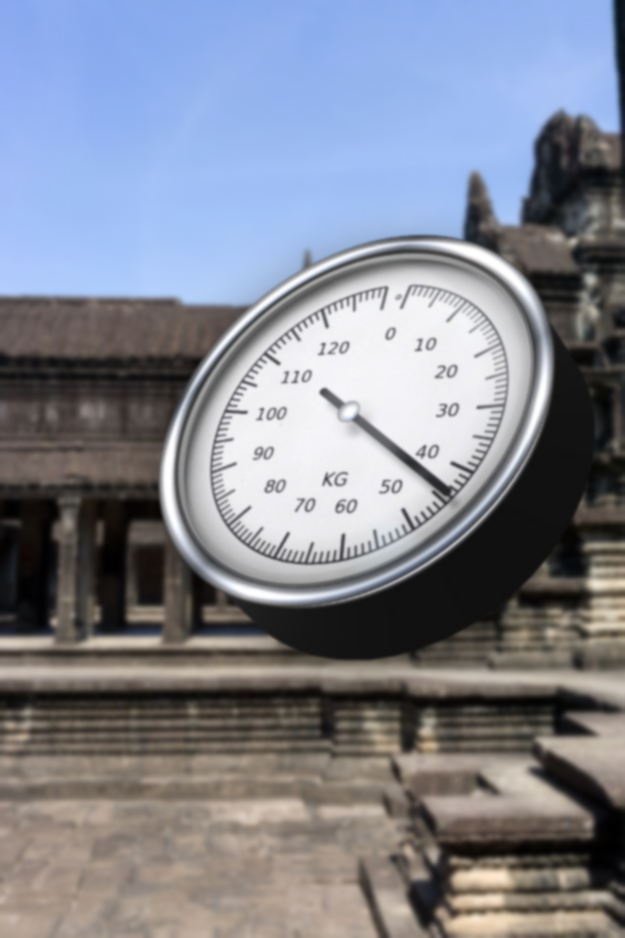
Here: **44** kg
